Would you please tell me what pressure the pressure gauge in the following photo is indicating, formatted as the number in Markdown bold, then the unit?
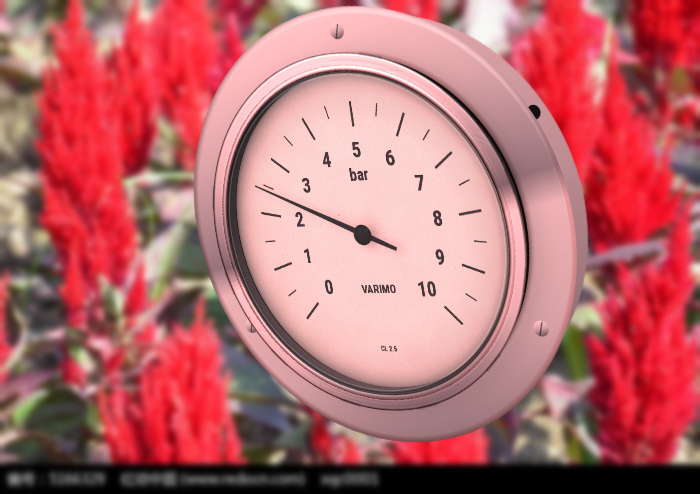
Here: **2.5** bar
